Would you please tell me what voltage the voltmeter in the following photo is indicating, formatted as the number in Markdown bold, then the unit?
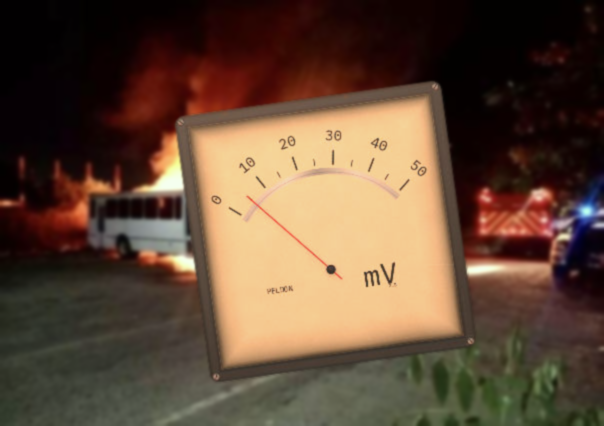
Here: **5** mV
